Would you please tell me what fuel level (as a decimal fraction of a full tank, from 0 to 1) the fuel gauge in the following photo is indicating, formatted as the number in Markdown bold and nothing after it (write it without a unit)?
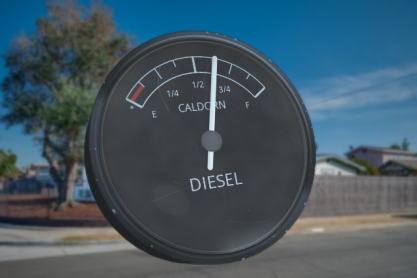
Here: **0.625**
